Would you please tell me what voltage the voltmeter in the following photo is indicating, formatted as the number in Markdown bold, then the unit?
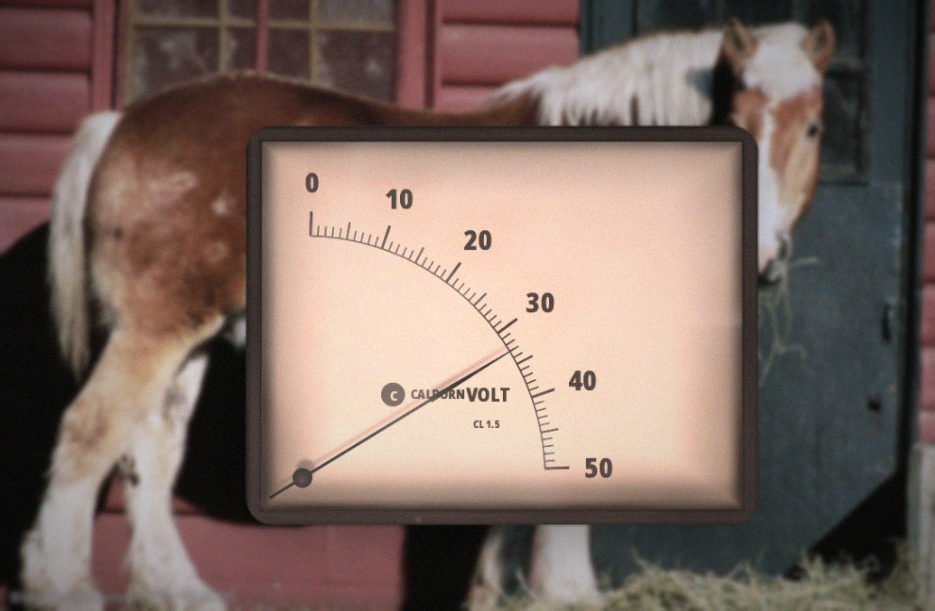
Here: **33** V
